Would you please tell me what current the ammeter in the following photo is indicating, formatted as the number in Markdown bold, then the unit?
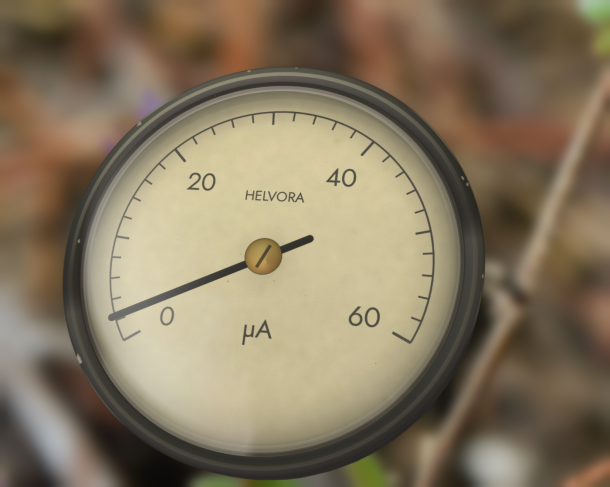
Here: **2** µA
